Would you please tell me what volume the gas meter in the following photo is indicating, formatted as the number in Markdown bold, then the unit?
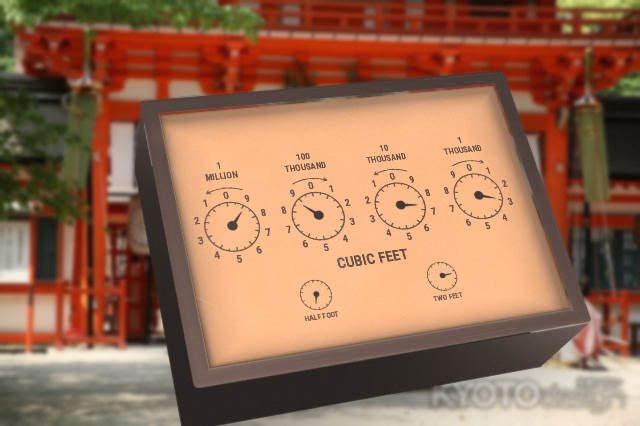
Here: **887300** ft³
